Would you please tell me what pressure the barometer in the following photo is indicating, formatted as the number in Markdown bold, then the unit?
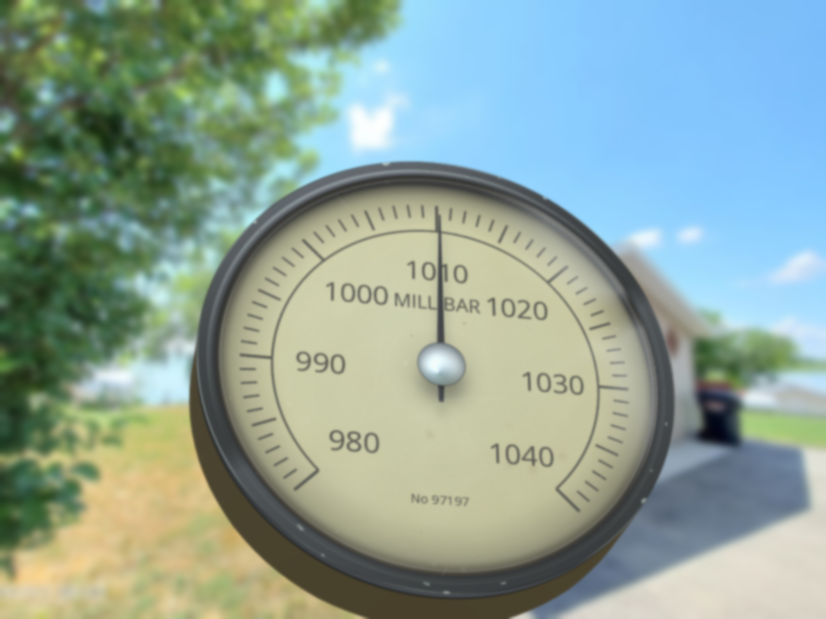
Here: **1010** mbar
